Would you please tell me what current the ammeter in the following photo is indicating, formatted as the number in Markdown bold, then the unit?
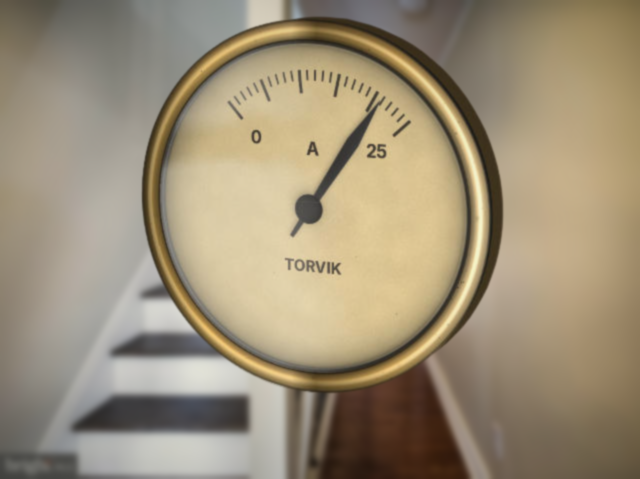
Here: **21** A
